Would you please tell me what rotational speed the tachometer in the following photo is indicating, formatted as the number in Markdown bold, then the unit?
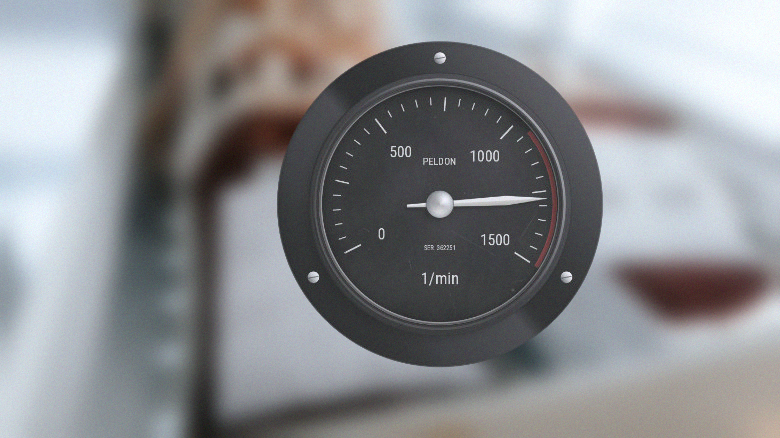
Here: **1275** rpm
